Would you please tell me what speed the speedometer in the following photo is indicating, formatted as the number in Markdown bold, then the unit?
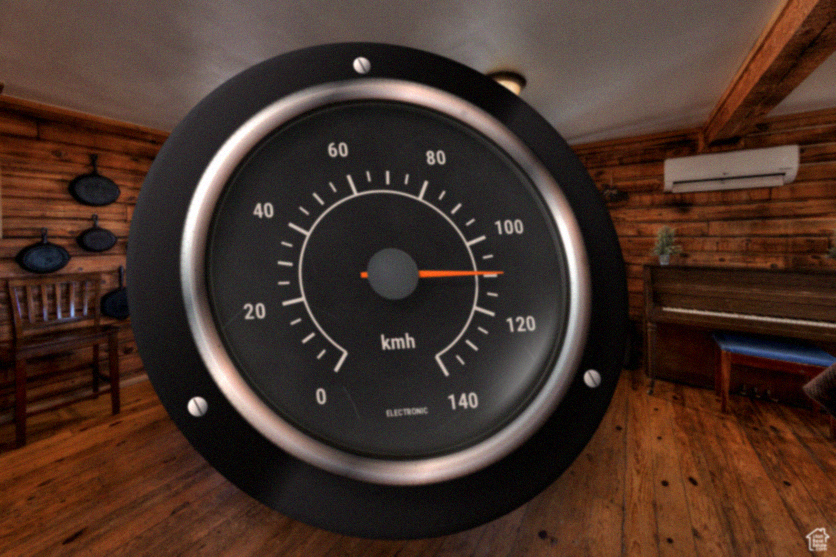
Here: **110** km/h
